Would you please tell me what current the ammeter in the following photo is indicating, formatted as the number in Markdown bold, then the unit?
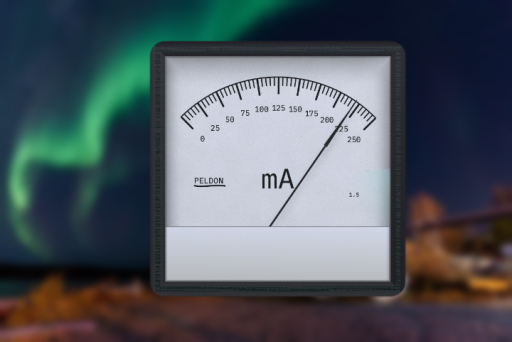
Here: **220** mA
